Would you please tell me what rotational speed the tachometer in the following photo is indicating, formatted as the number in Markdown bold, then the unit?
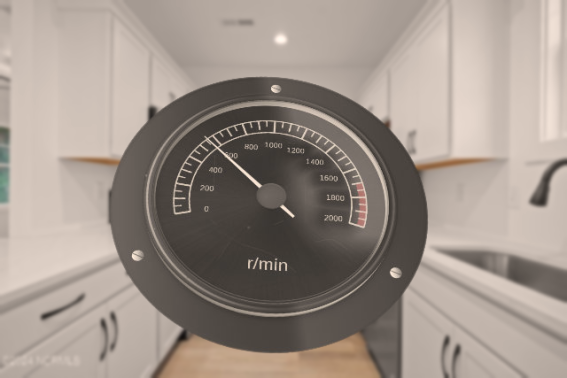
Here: **550** rpm
